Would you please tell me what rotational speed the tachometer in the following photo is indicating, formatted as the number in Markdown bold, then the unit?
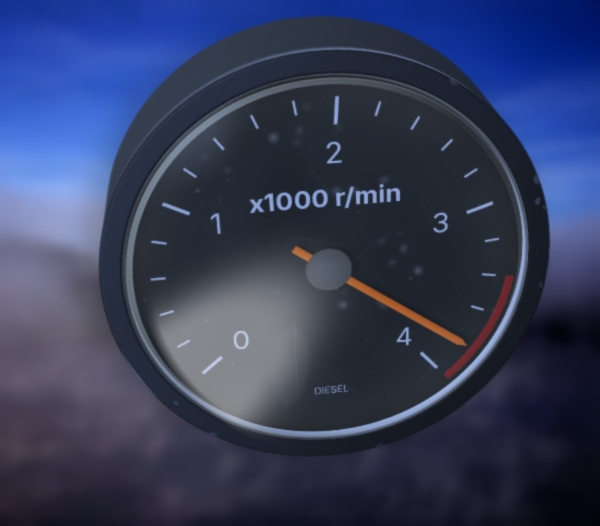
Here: **3800** rpm
